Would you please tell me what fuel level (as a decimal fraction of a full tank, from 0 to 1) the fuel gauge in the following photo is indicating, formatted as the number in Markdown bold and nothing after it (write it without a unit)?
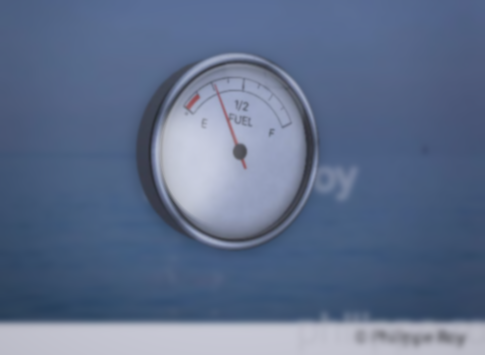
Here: **0.25**
